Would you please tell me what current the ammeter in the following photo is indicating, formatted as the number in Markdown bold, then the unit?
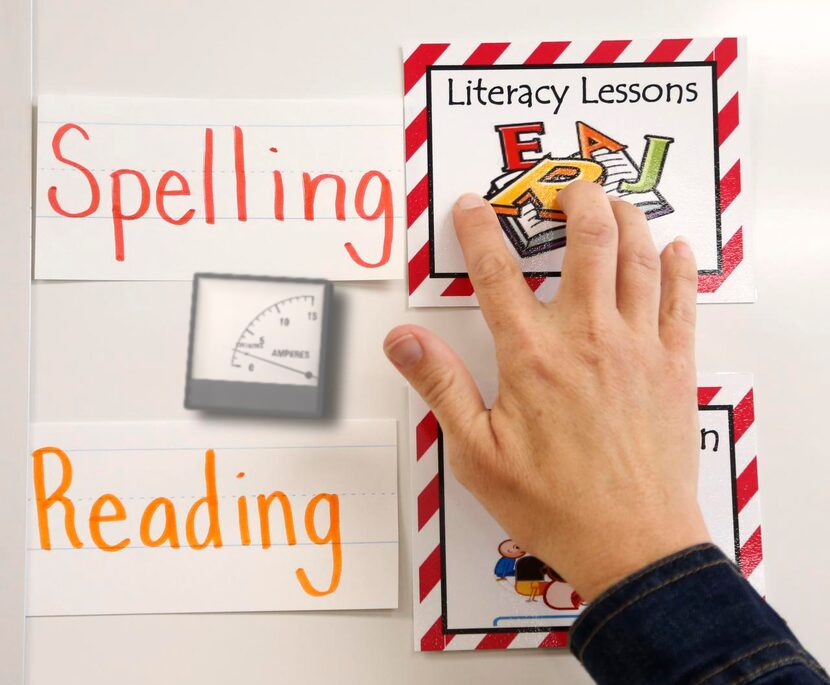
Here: **2** A
